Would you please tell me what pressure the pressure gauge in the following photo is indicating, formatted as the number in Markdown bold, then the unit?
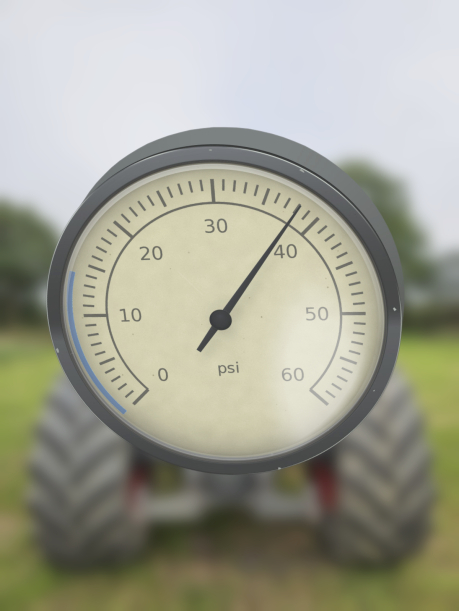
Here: **38** psi
